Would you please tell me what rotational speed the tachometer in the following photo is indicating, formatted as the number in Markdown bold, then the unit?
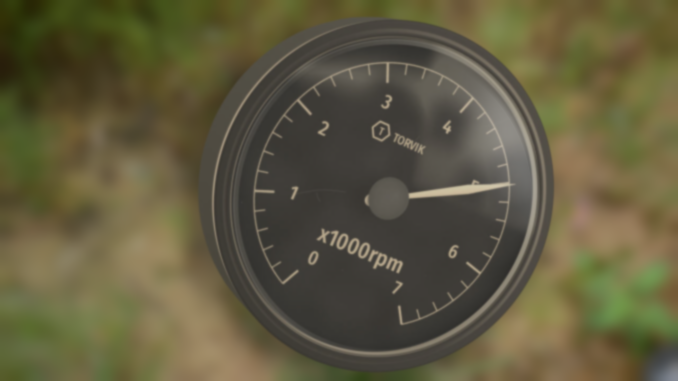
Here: **5000** rpm
